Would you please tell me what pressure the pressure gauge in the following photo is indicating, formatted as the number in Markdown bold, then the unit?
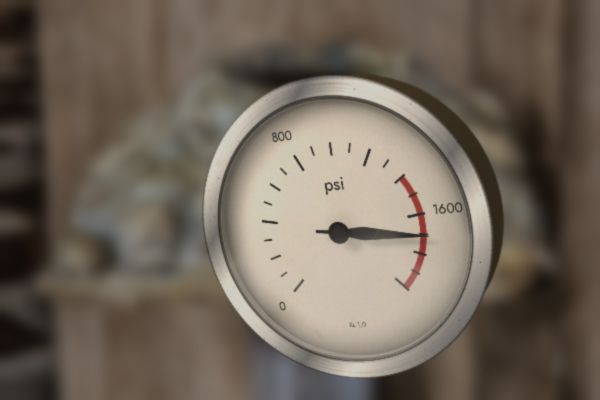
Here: **1700** psi
